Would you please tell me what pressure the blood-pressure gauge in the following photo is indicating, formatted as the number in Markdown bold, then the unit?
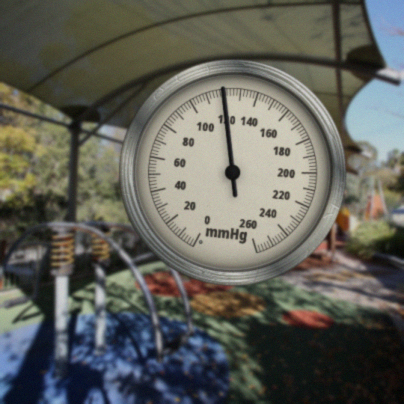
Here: **120** mmHg
